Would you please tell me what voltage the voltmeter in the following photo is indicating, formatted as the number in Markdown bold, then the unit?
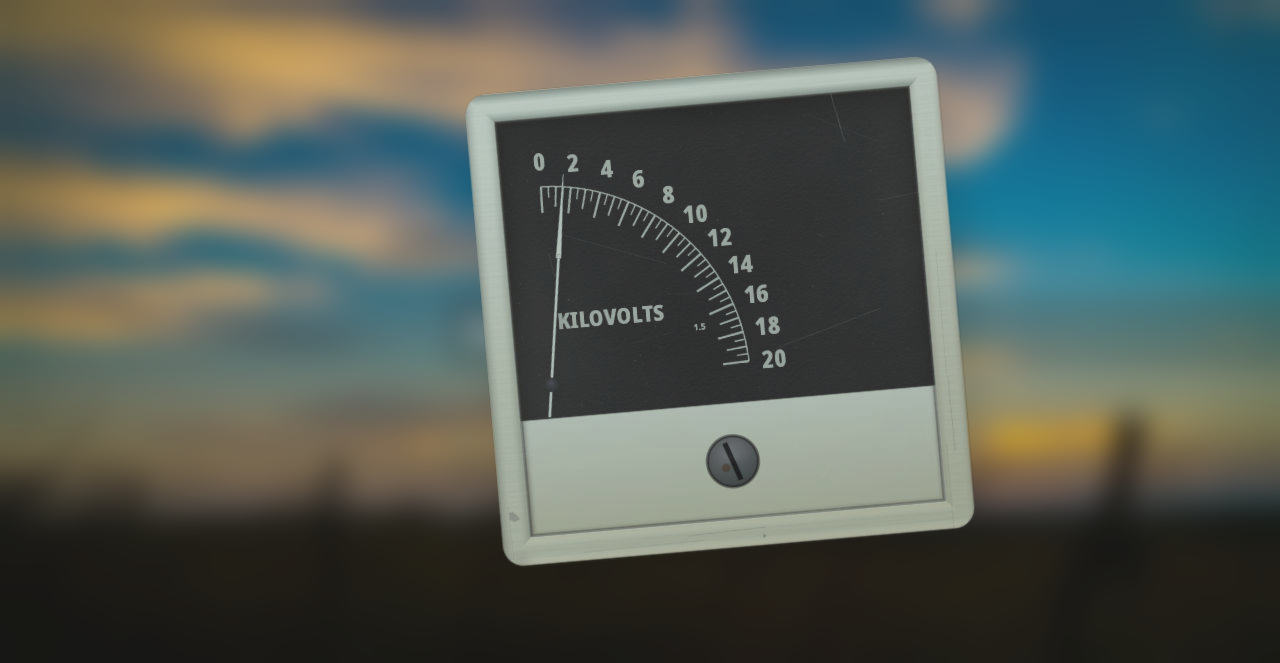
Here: **1.5** kV
